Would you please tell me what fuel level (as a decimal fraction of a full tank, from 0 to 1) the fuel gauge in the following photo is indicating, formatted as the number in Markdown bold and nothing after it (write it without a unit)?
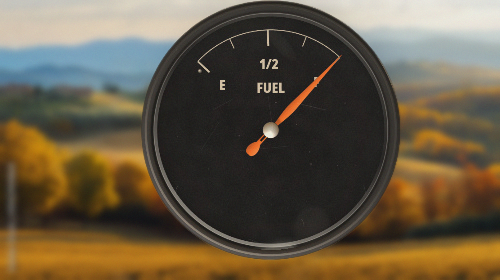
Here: **1**
